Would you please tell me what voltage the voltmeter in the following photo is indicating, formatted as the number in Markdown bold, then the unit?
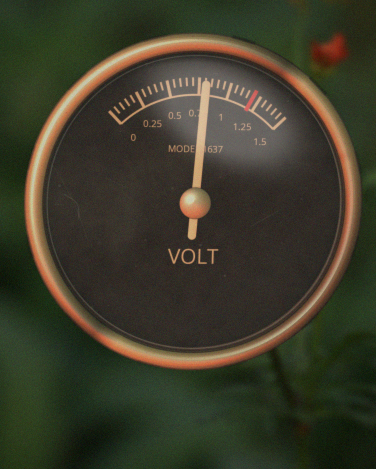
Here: **0.8** V
